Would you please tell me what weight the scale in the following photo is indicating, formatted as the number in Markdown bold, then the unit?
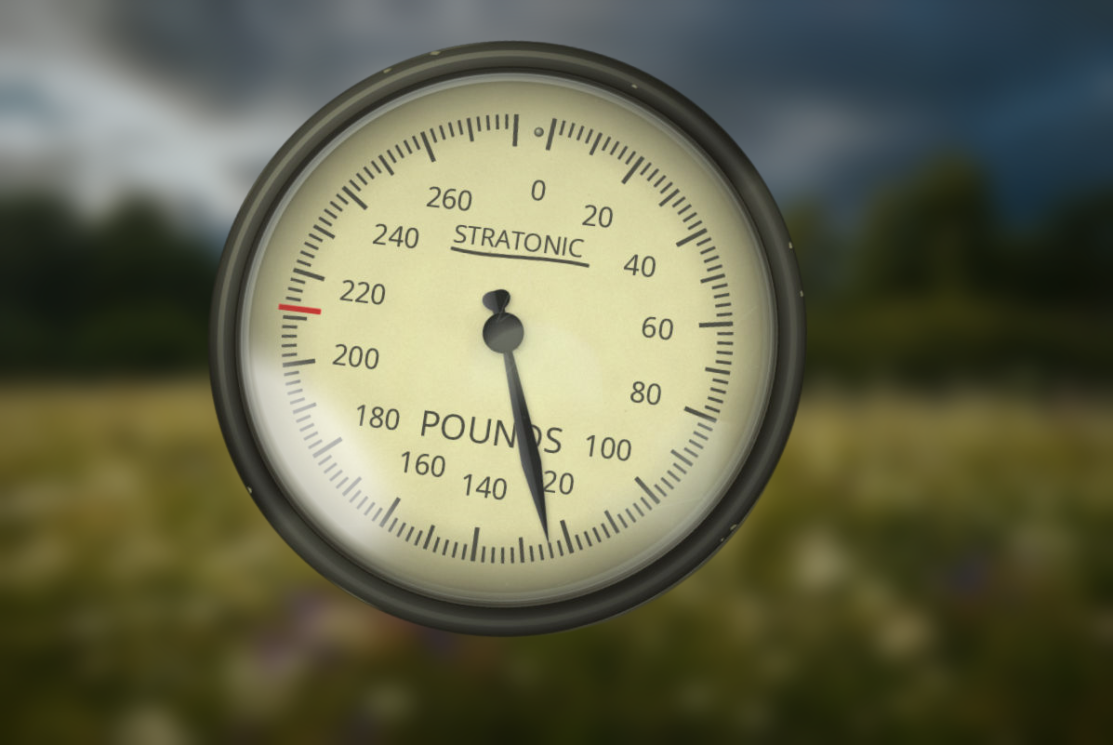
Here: **124** lb
